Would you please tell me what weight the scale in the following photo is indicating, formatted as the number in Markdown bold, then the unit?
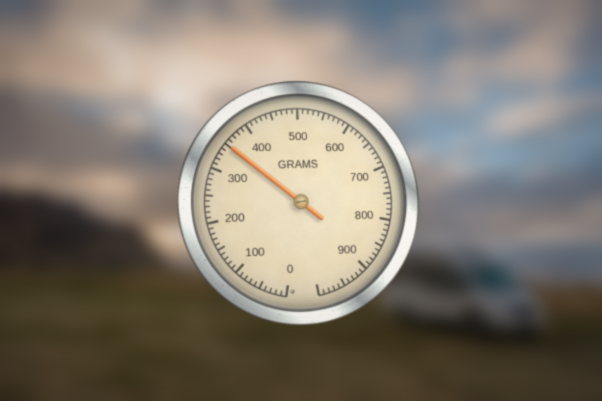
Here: **350** g
